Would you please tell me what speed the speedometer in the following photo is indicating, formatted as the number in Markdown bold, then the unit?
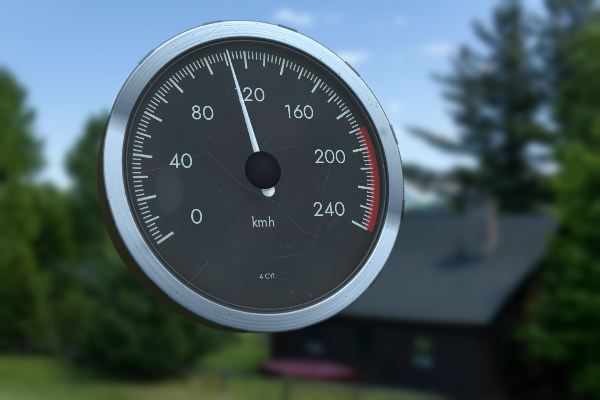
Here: **110** km/h
